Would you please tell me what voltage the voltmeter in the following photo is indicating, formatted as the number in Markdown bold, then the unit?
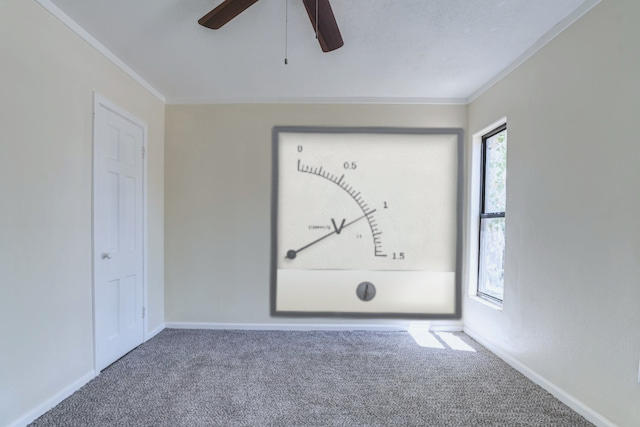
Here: **1** V
